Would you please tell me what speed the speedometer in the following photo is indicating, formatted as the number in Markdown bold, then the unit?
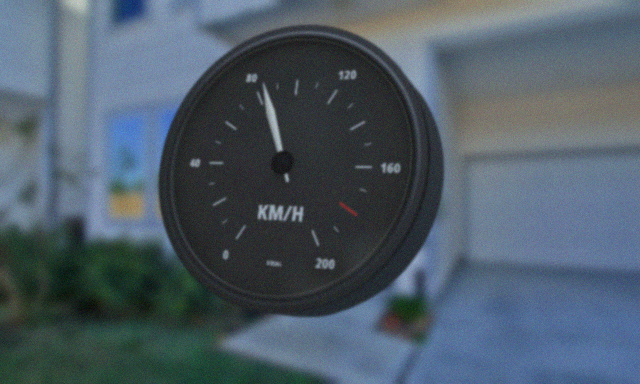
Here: **85** km/h
